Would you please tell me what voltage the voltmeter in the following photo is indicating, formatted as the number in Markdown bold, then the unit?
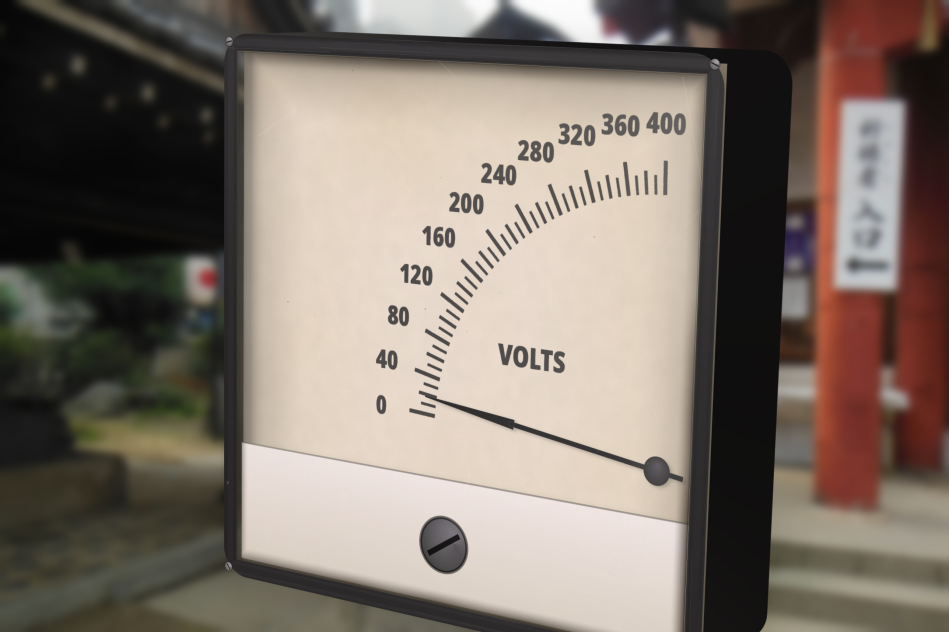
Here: **20** V
